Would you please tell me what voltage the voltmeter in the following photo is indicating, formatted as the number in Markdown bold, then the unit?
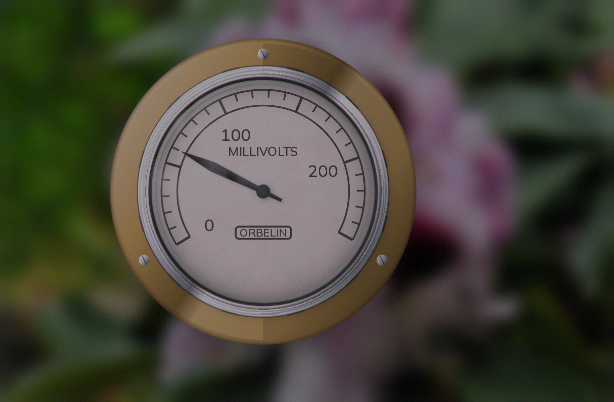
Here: **60** mV
